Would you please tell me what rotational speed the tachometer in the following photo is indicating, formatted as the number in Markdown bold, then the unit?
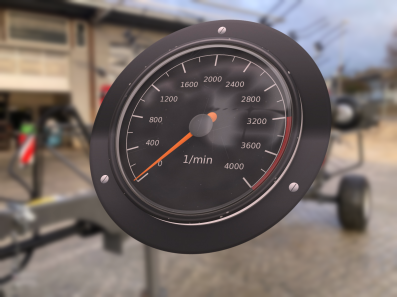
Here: **0** rpm
